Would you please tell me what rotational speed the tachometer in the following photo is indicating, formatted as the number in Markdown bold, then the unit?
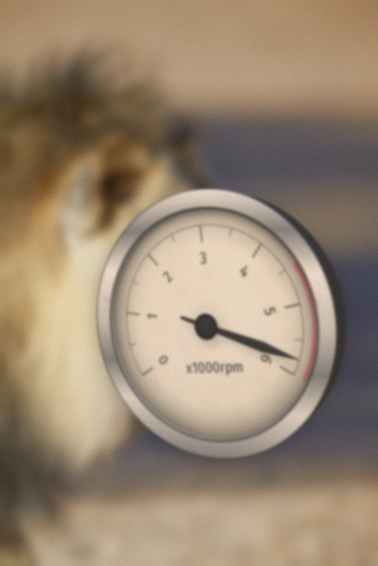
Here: **5750** rpm
